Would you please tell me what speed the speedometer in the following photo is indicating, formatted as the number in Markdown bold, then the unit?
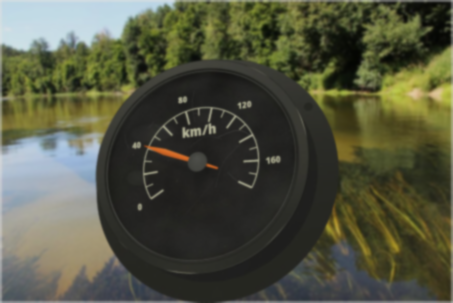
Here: **40** km/h
